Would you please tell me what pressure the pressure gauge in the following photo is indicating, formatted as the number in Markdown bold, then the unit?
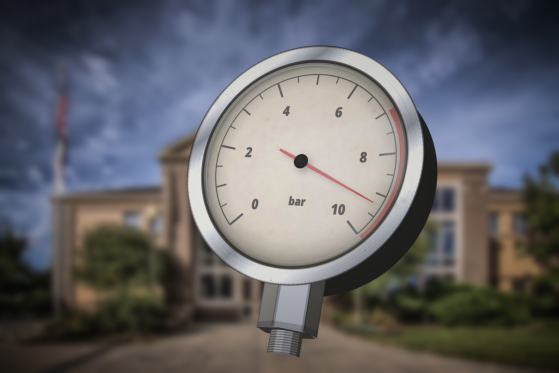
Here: **9.25** bar
